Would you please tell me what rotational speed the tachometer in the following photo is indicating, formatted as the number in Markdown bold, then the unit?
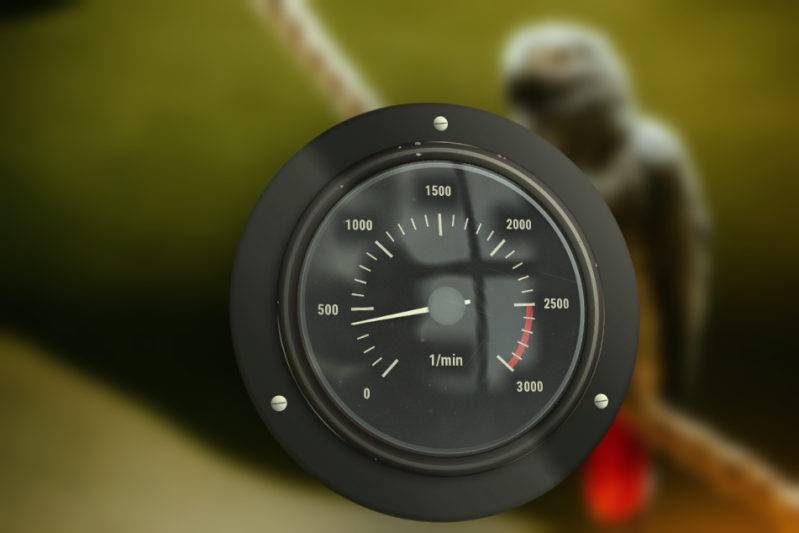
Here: **400** rpm
